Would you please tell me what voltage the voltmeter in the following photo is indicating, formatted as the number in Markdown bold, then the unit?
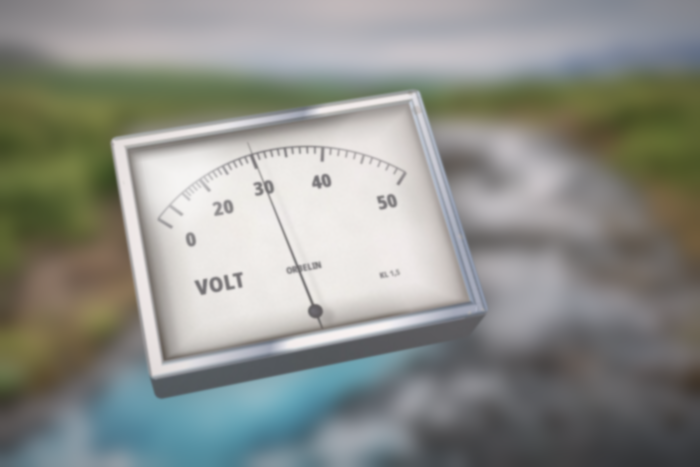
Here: **30** V
